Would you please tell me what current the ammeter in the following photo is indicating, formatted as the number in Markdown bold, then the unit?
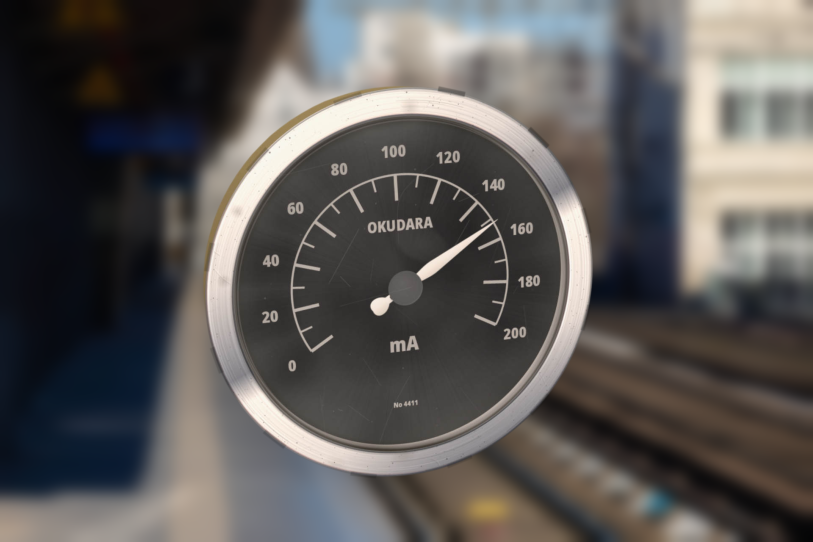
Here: **150** mA
